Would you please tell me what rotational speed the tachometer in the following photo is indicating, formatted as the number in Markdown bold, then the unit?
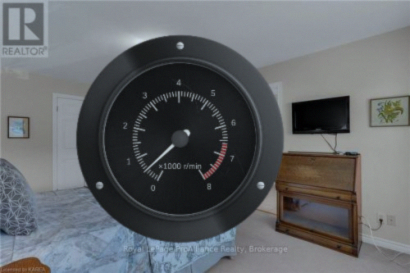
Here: **500** rpm
